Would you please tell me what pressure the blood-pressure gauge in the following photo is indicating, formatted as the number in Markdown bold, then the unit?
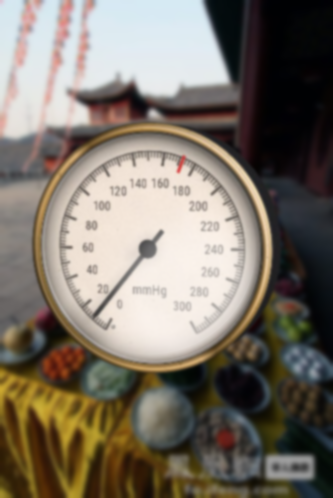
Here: **10** mmHg
